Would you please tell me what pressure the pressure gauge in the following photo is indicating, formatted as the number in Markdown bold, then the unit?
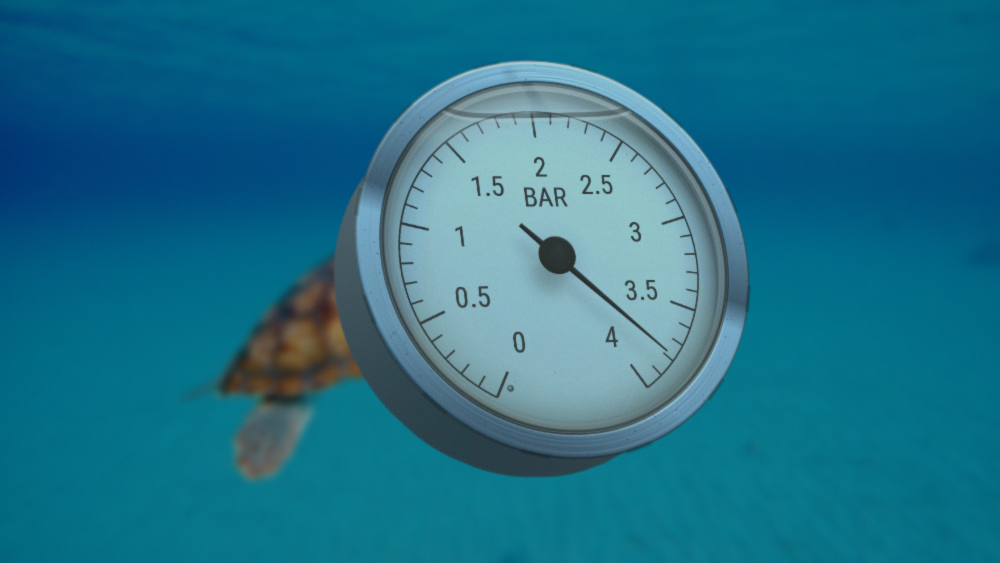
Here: **3.8** bar
